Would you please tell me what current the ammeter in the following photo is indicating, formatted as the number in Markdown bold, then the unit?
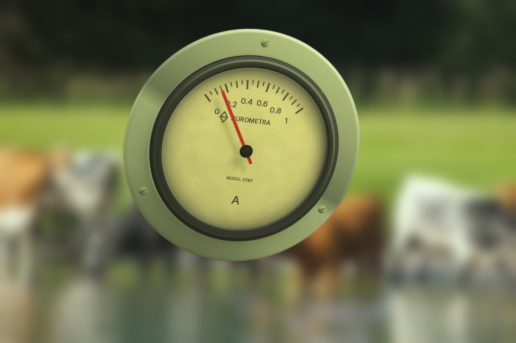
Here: **0.15** A
